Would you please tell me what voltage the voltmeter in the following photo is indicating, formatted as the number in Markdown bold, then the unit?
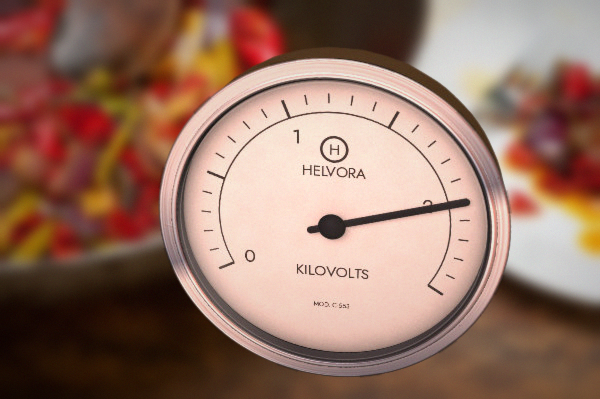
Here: **2** kV
